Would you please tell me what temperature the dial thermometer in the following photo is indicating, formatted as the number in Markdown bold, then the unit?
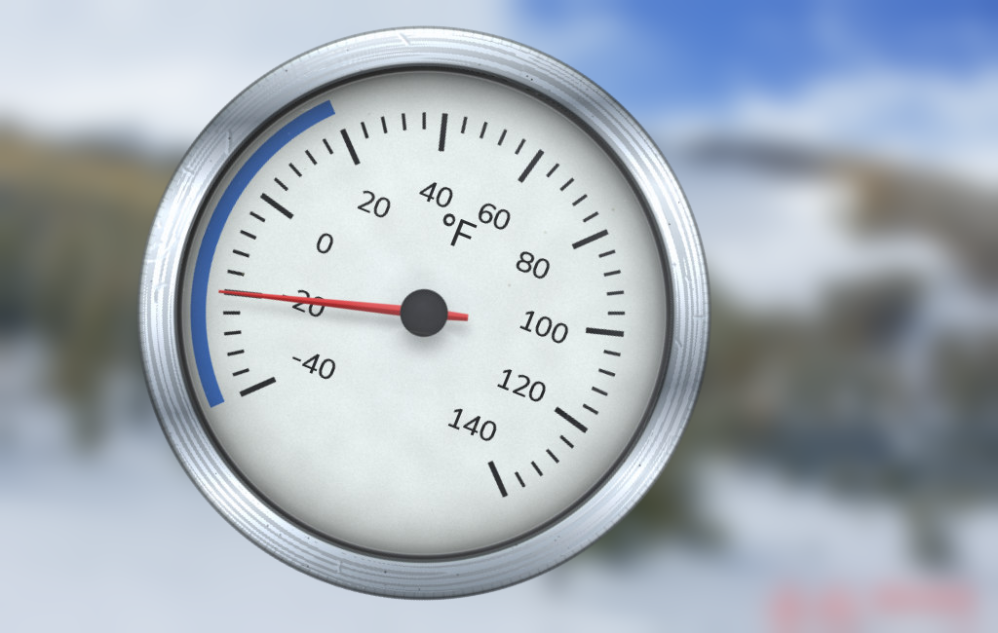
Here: **-20** °F
